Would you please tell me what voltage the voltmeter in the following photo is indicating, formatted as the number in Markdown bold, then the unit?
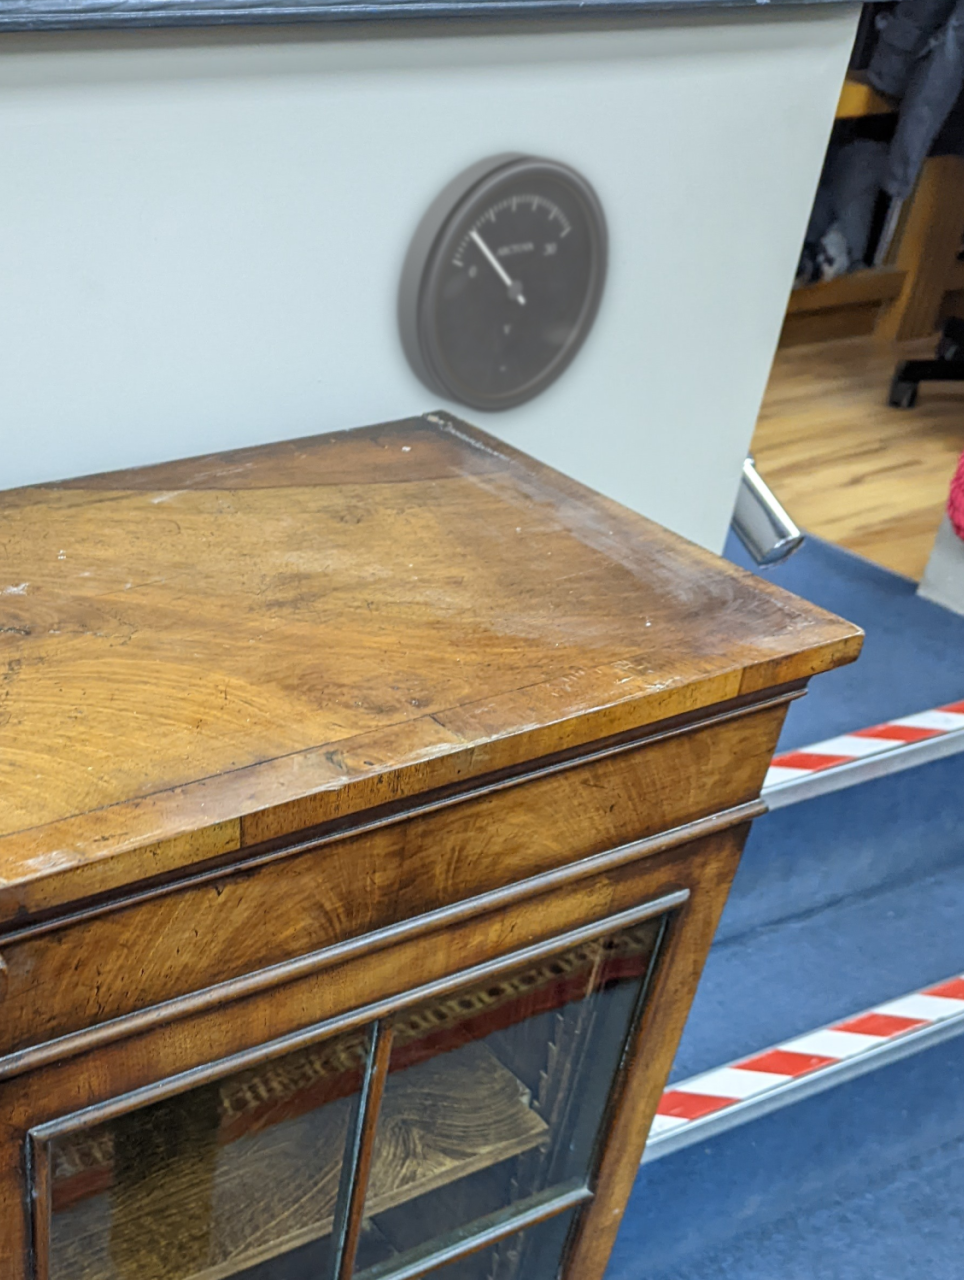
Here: **5** V
